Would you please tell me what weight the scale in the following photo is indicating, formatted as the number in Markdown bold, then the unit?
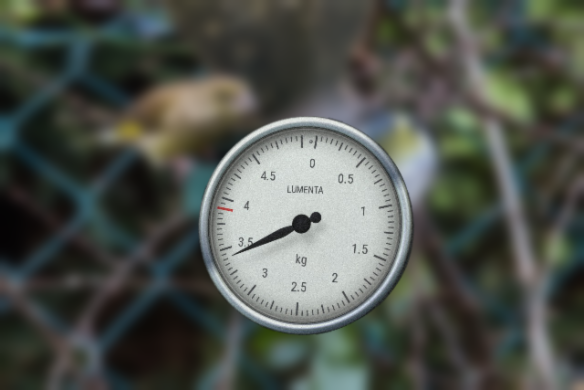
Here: **3.4** kg
